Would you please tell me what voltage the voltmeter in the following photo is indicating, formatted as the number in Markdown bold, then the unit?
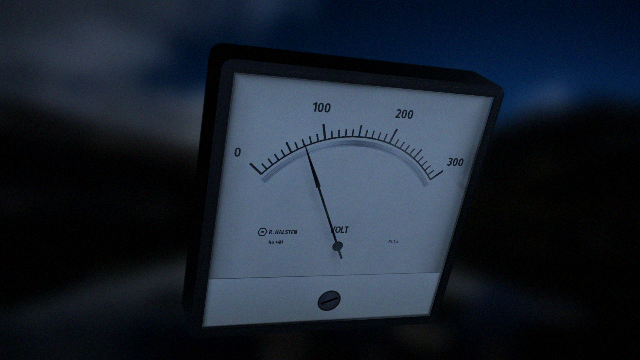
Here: **70** V
